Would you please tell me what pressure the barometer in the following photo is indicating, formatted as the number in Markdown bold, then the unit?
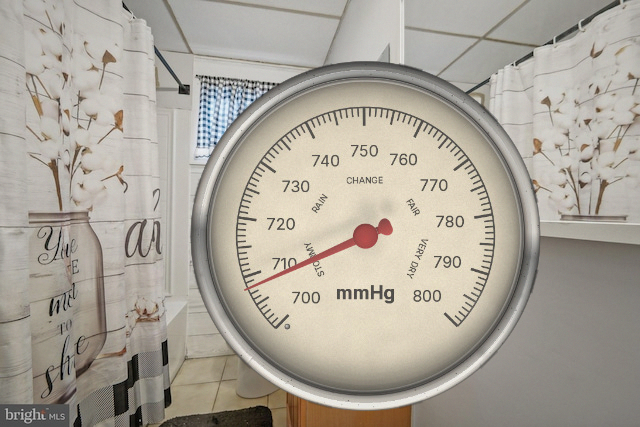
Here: **708** mmHg
